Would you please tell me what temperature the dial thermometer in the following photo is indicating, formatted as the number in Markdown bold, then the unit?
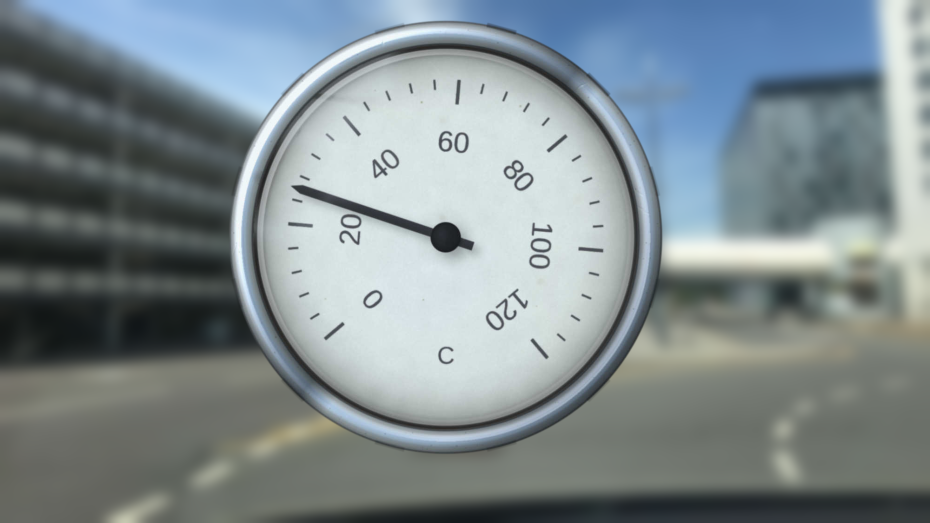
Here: **26** °C
